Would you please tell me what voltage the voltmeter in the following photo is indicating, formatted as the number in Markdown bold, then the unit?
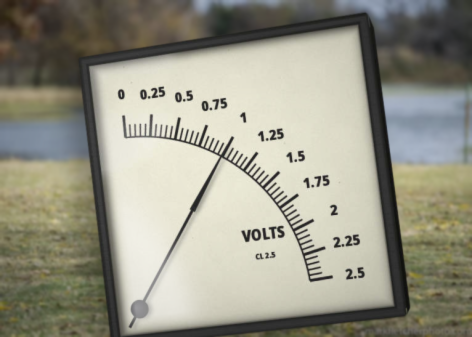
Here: **1** V
